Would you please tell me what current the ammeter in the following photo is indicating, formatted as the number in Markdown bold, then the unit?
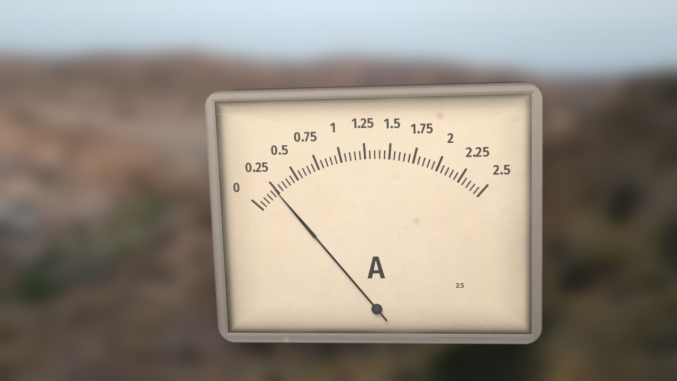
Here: **0.25** A
